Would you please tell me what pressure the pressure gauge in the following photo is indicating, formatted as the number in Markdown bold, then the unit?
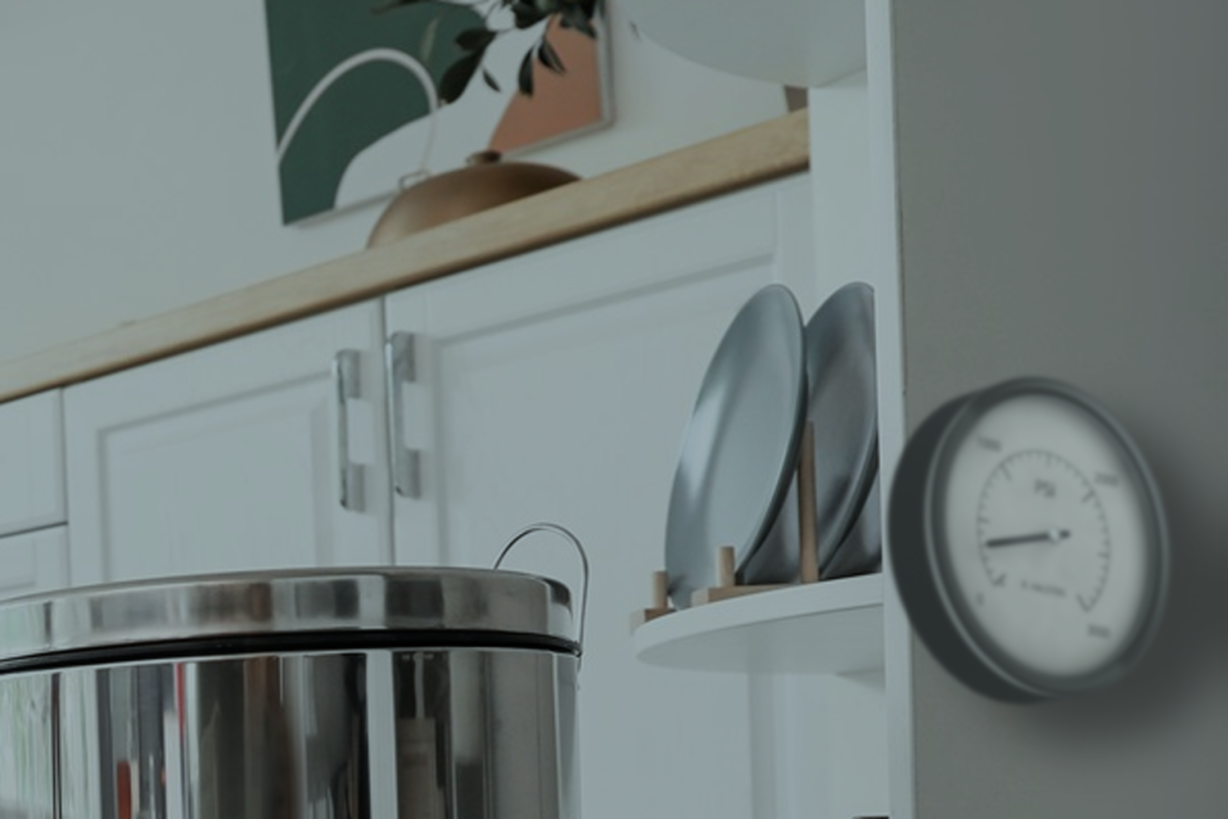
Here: **300** psi
